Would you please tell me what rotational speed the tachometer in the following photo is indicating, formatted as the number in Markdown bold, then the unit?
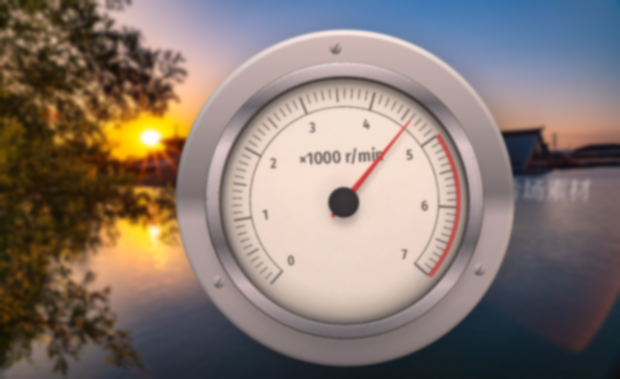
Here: **4600** rpm
